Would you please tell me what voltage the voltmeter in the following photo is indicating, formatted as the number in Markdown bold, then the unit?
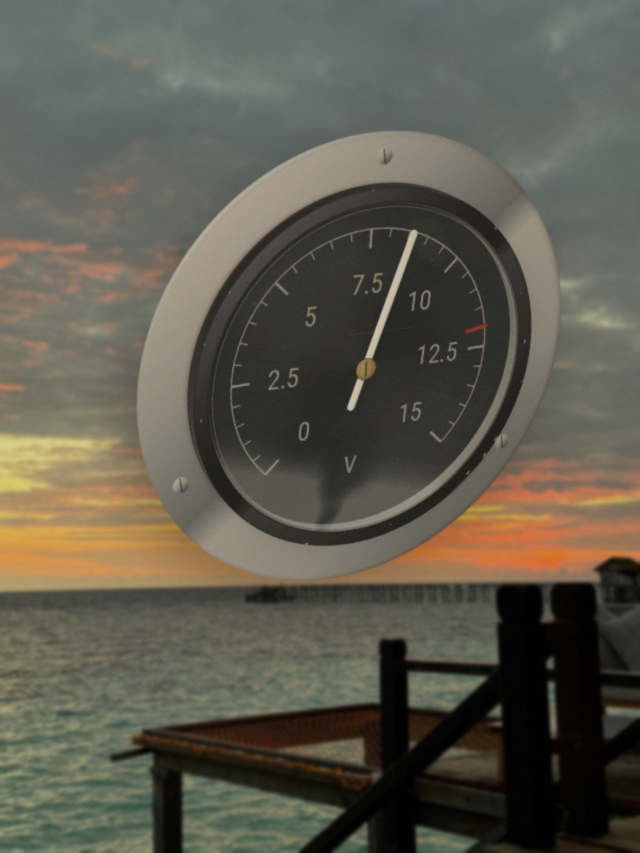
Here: **8.5** V
